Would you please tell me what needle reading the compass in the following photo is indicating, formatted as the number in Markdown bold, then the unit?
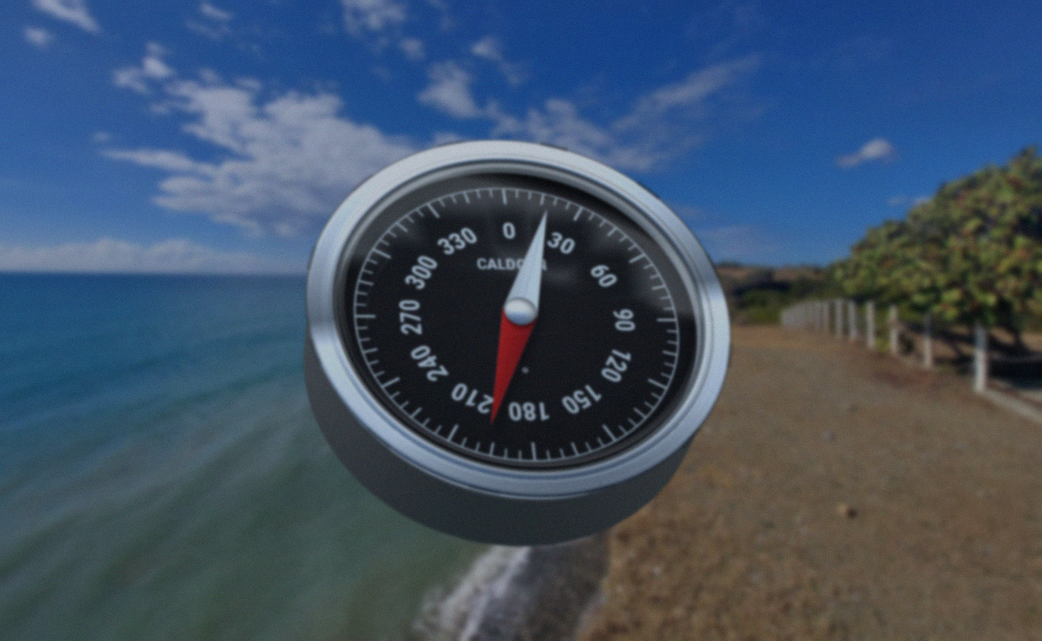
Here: **197.5** °
